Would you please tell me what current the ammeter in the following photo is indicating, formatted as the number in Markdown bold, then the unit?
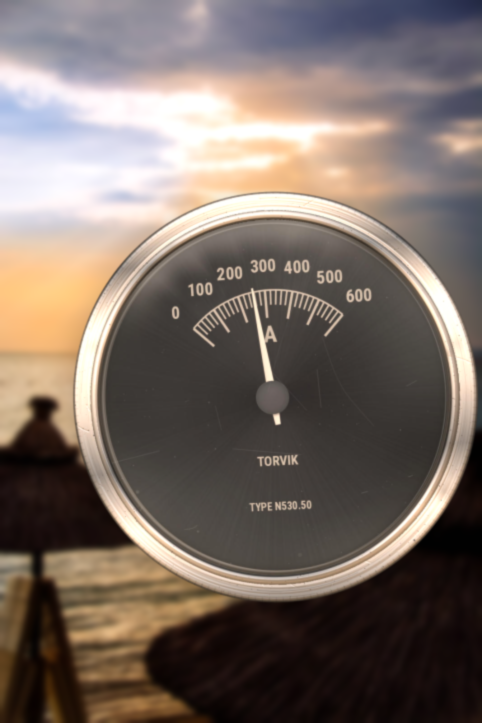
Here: **260** A
